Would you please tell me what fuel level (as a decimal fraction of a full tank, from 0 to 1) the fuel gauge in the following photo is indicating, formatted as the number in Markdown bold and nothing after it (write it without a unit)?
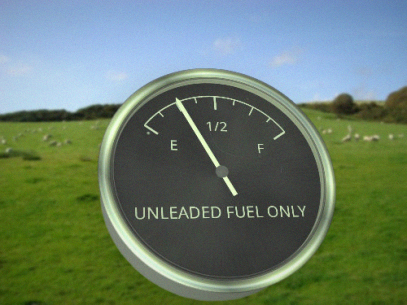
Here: **0.25**
